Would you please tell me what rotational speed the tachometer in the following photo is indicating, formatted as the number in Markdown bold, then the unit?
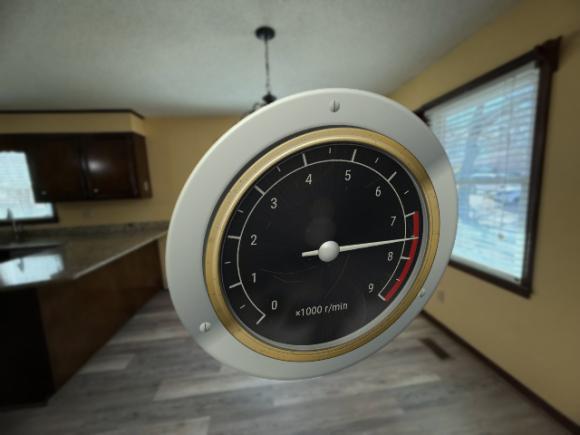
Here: **7500** rpm
